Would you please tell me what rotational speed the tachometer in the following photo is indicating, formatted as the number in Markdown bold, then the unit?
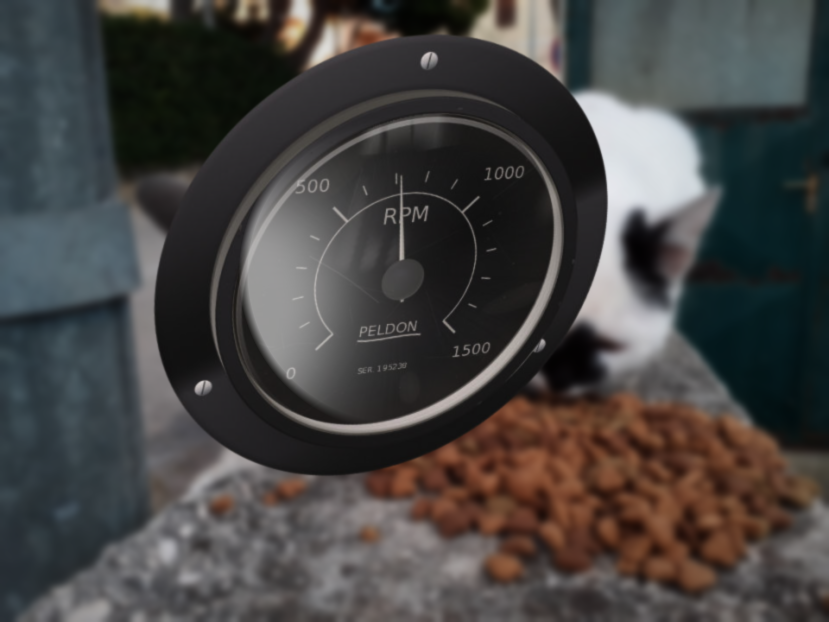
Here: **700** rpm
